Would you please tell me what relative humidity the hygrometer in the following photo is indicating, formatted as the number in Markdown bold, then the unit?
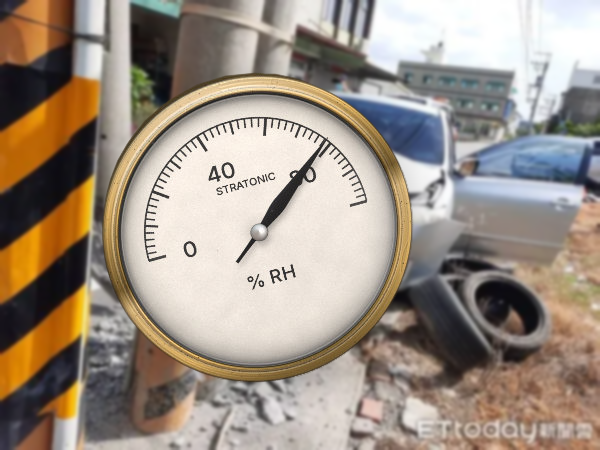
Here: **78** %
